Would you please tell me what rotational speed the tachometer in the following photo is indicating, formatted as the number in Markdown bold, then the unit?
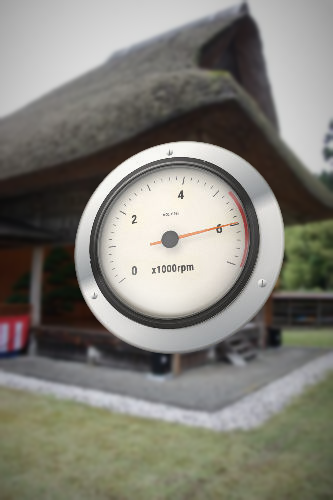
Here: **6000** rpm
